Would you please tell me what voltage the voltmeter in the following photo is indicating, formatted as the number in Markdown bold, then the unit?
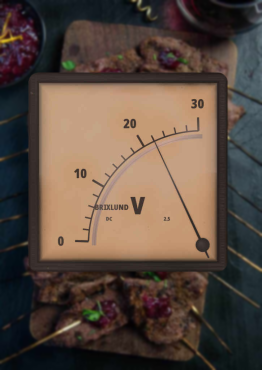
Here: **22** V
